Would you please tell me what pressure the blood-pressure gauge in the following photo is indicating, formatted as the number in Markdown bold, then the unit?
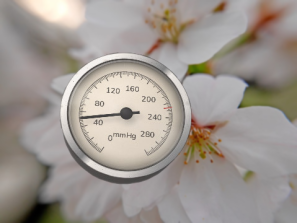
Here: **50** mmHg
